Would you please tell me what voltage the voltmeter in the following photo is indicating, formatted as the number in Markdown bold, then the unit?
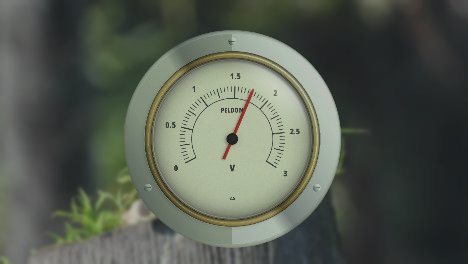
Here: **1.75** V
